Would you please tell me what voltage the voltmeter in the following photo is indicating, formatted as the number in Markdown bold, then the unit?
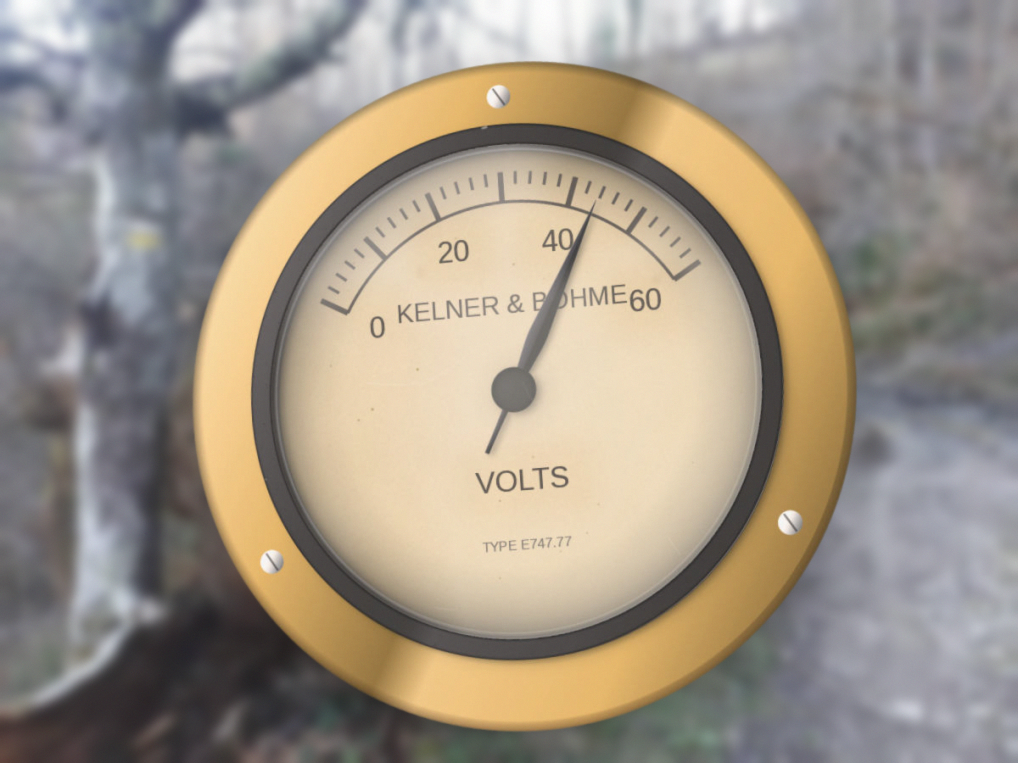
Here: **44** V
